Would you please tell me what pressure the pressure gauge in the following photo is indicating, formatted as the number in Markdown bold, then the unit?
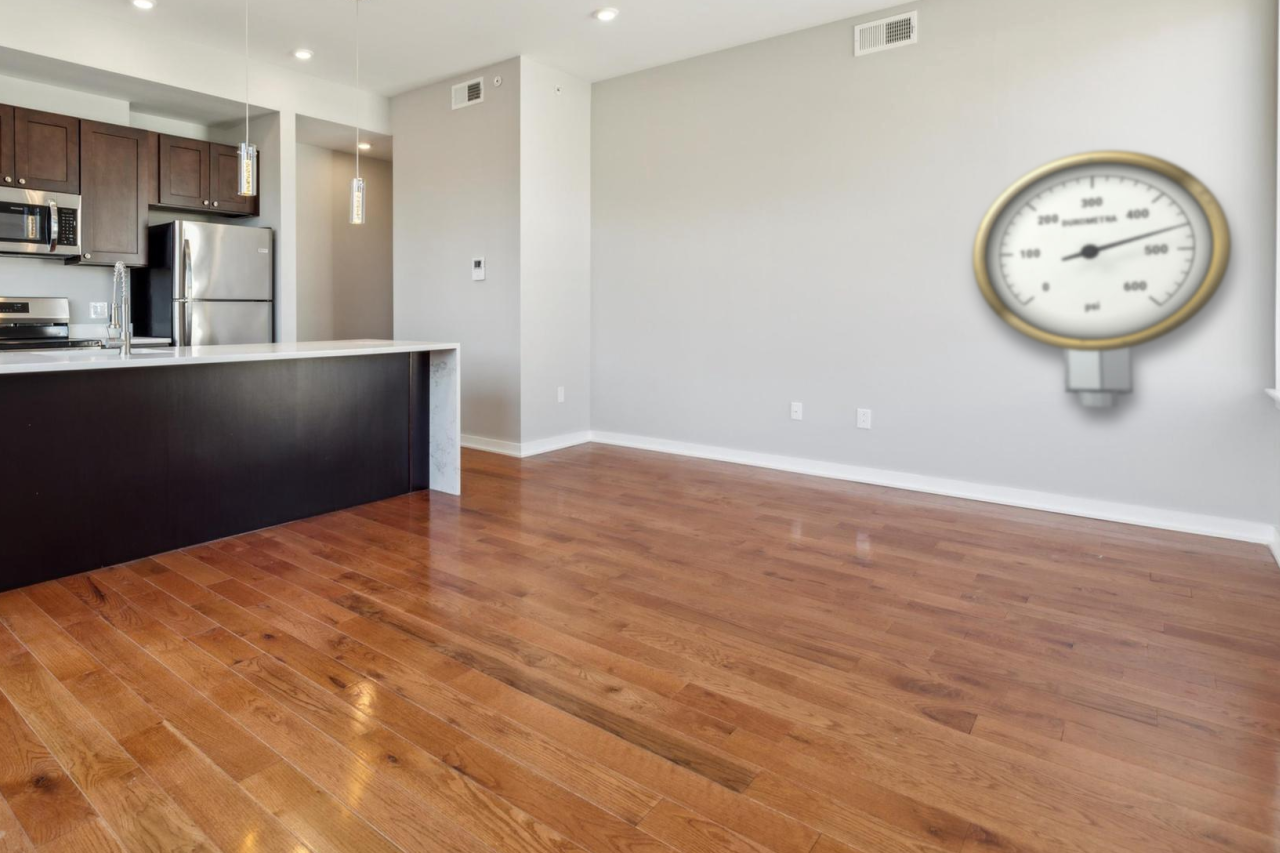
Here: **460** psi
